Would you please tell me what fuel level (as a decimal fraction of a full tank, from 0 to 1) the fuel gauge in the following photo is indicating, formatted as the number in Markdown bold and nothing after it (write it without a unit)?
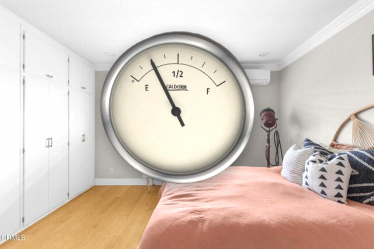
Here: **0.25**
